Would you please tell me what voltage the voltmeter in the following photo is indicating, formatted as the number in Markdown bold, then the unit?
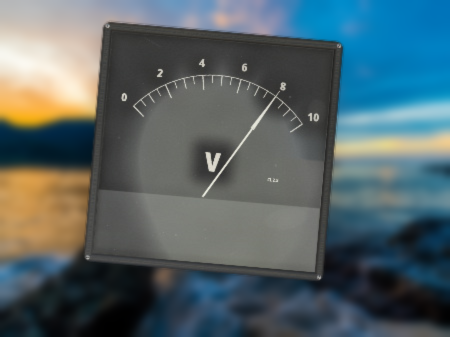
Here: **8** V
